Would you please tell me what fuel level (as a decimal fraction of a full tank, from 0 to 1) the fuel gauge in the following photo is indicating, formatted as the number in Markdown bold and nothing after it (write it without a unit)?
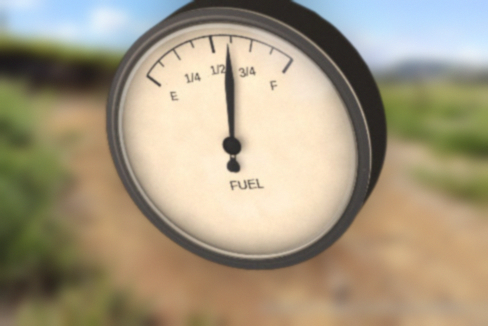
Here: **0.625**
